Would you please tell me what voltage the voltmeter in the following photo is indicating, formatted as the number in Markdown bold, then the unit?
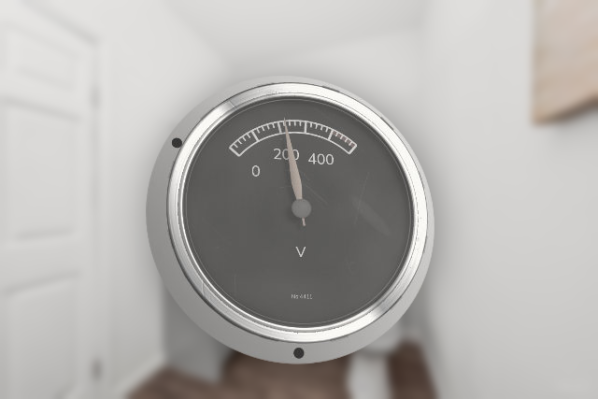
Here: **220** V
